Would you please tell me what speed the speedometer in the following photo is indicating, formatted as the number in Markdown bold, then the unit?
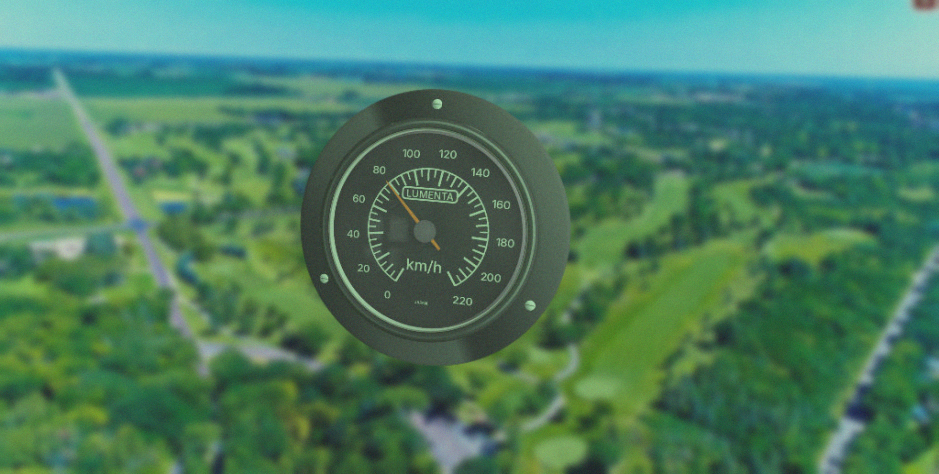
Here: **80** km/h
